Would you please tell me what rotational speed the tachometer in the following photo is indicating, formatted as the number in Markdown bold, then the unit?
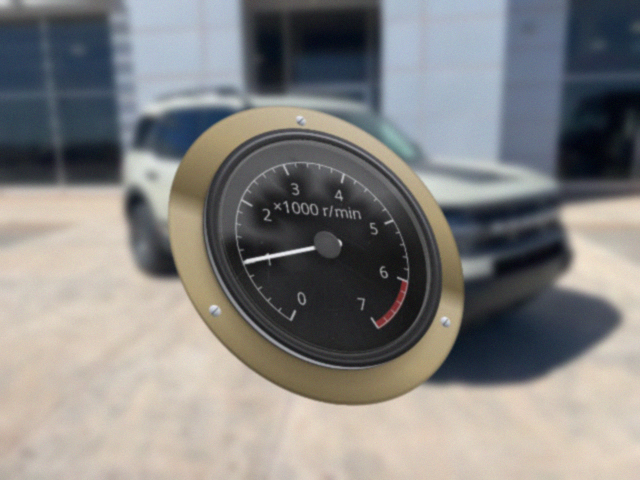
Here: **1000** rpm
